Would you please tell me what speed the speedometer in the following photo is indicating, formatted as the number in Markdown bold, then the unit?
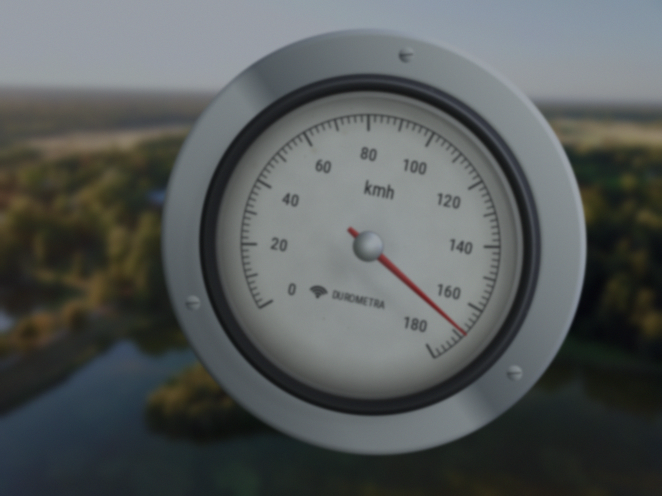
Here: **168** km/h
